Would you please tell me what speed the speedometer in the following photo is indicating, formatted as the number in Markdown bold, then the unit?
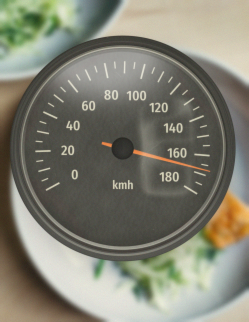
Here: **167.5** km/h
